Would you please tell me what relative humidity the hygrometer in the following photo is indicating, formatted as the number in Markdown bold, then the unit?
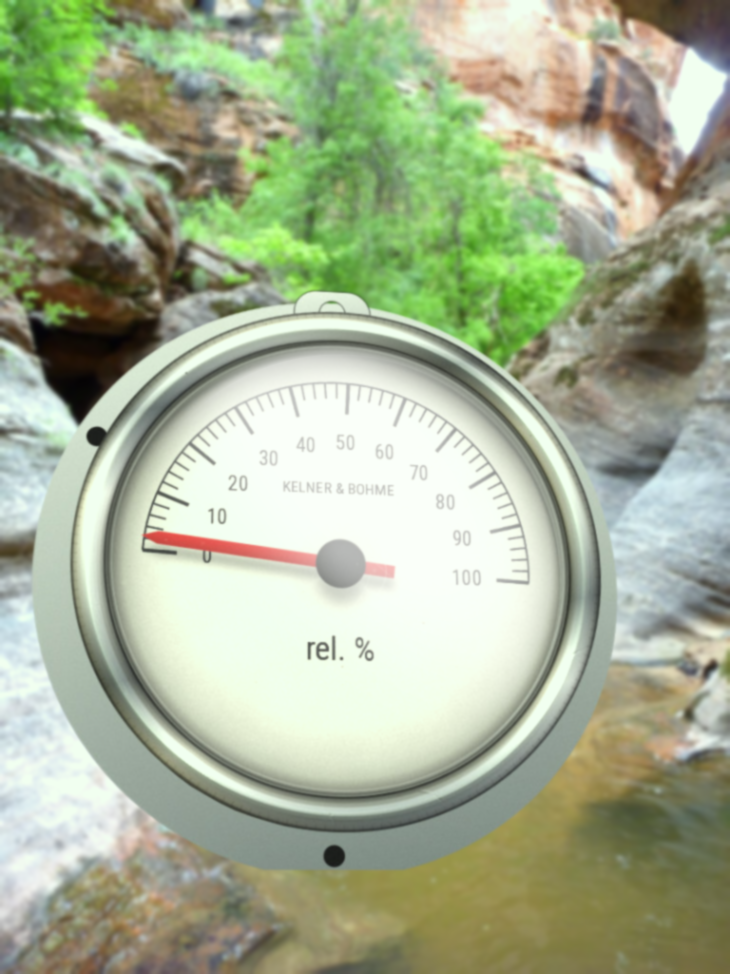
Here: **2** %
